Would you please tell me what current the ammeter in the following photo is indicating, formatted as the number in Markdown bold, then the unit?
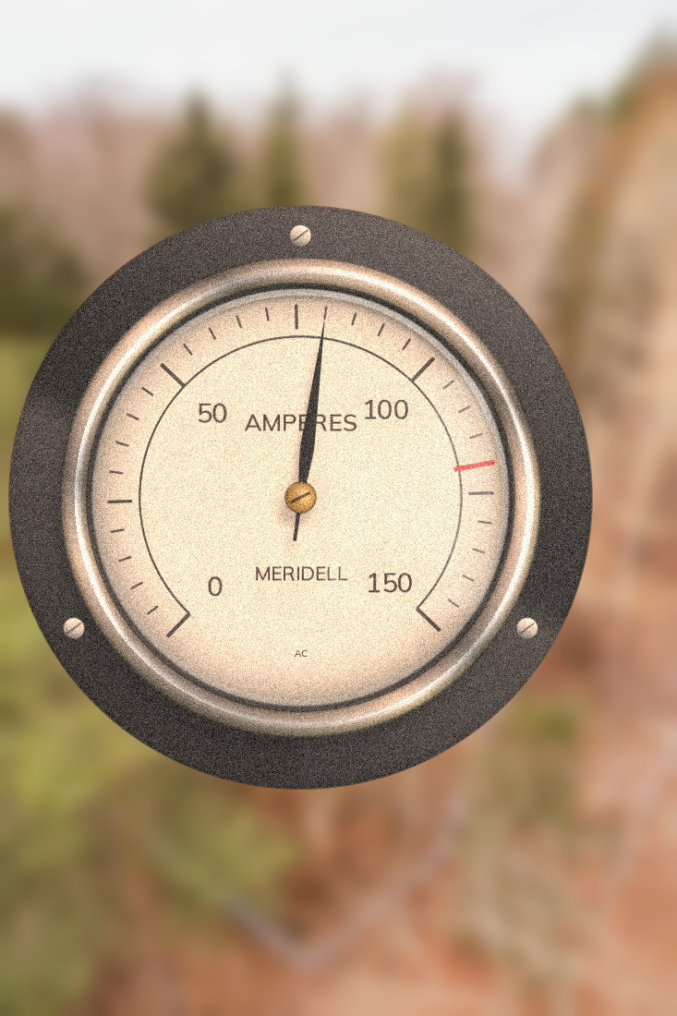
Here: **80** A
